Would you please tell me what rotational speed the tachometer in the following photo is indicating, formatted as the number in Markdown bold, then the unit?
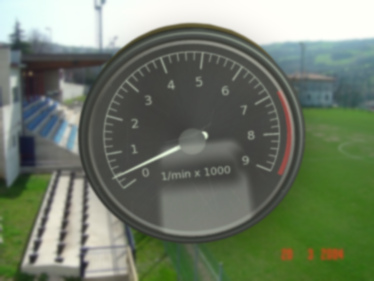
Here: **400** rpm
